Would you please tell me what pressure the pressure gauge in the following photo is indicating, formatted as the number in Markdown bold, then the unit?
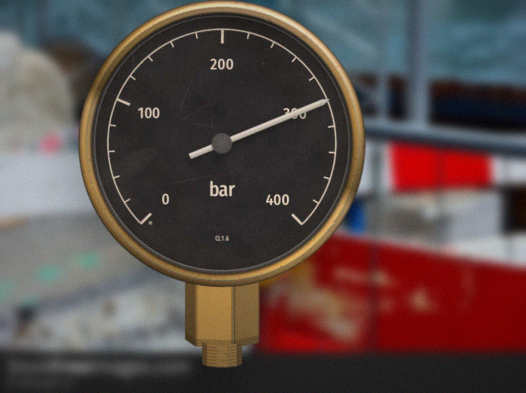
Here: **300** bar
